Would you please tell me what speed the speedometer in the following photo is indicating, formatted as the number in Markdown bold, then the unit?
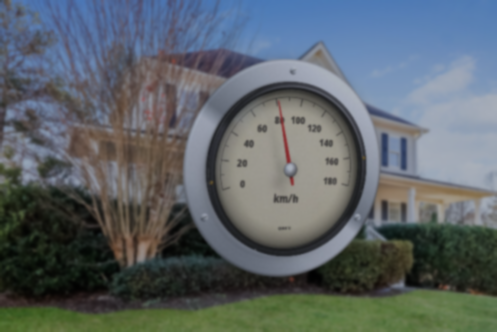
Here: **80** km/h
